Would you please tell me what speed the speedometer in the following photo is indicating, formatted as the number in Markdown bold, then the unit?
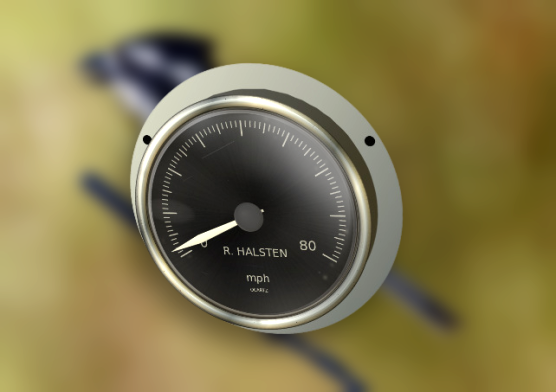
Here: **2** mph
